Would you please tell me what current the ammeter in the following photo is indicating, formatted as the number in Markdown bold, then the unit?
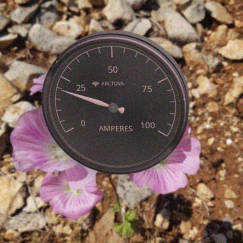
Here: **20** A
